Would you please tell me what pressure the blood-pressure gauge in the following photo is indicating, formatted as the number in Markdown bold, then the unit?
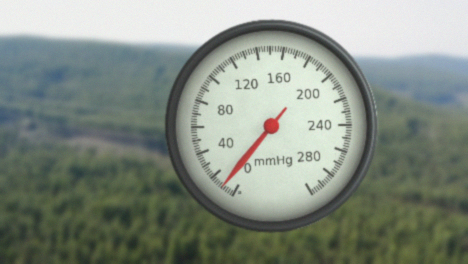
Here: **10** mmHg
